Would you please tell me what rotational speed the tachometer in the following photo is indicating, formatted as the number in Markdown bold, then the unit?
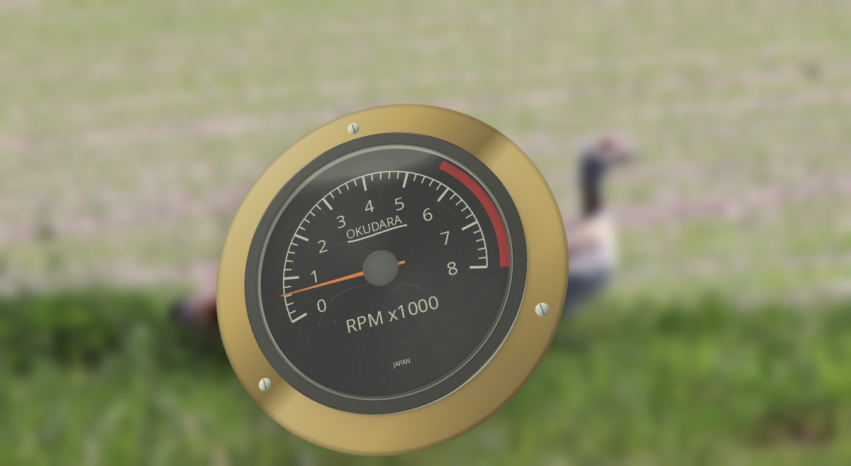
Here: **600** rpm
